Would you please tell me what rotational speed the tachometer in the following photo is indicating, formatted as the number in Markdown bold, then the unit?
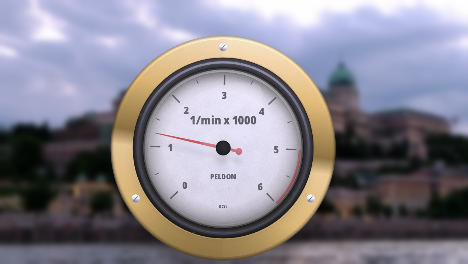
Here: **1250** rpm
